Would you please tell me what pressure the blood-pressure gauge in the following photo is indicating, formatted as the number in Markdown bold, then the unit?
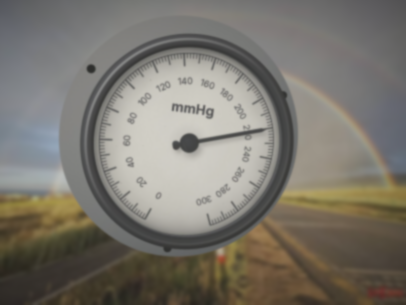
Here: **220** mmHg
